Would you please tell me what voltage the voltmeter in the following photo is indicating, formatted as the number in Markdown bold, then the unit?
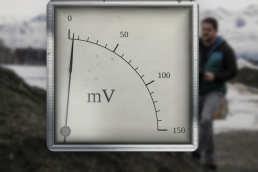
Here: **5** mV
